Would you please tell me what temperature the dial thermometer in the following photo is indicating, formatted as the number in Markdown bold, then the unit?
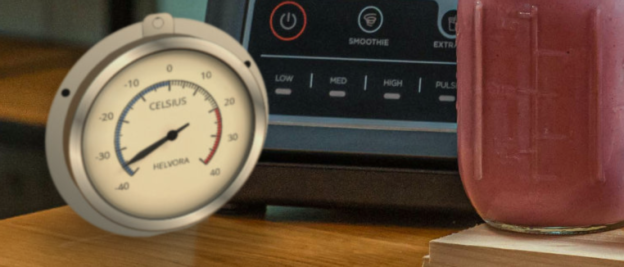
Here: **-35** °C
